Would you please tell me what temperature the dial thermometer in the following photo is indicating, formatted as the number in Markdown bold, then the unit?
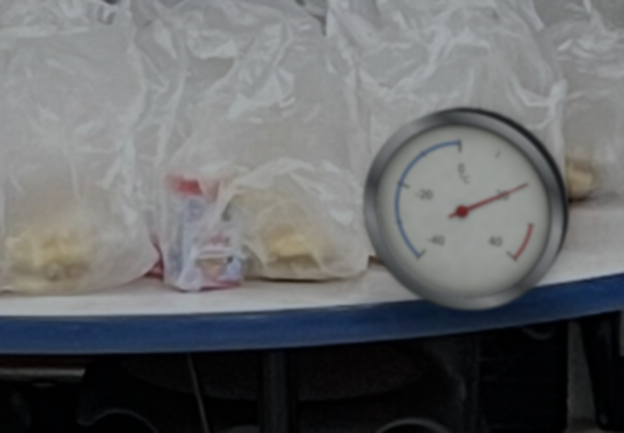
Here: **20** °C
